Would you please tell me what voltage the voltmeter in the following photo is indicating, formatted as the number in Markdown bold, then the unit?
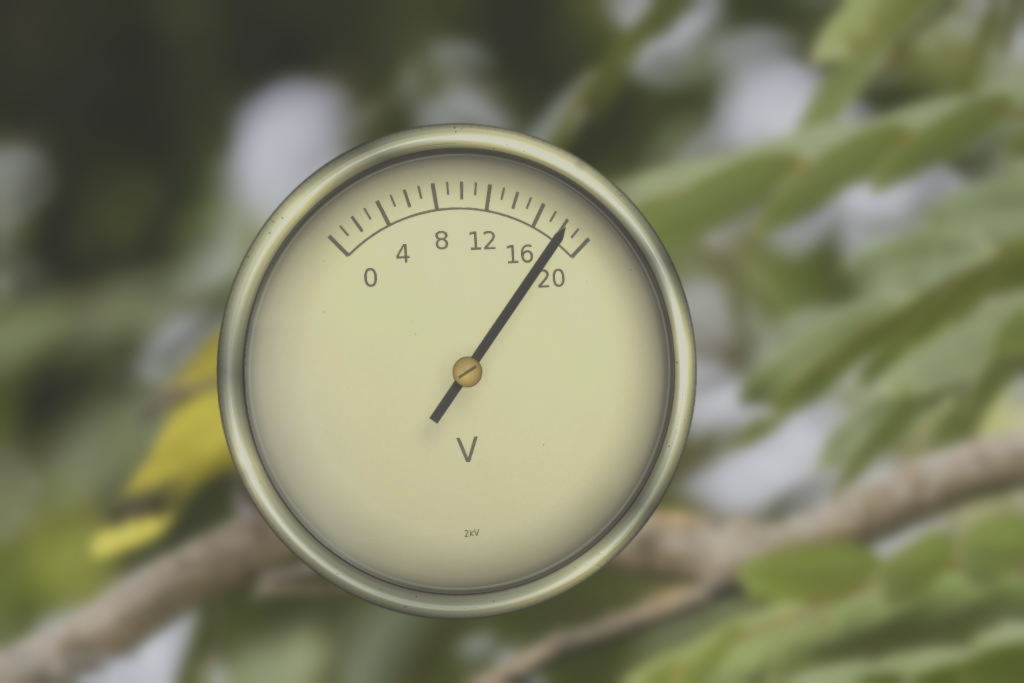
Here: **18** V
